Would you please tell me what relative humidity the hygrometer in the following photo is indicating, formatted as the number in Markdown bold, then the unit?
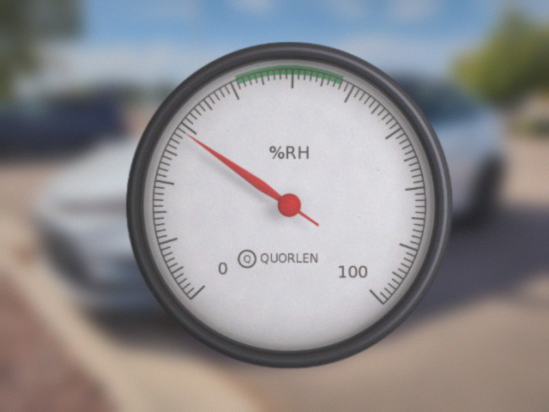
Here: **29** %
